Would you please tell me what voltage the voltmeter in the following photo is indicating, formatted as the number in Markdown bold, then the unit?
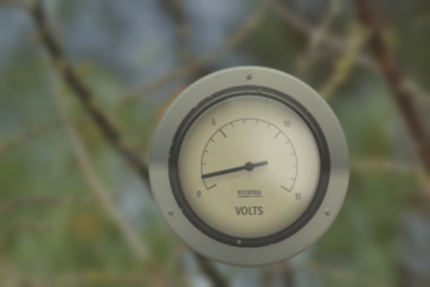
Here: **1** V
